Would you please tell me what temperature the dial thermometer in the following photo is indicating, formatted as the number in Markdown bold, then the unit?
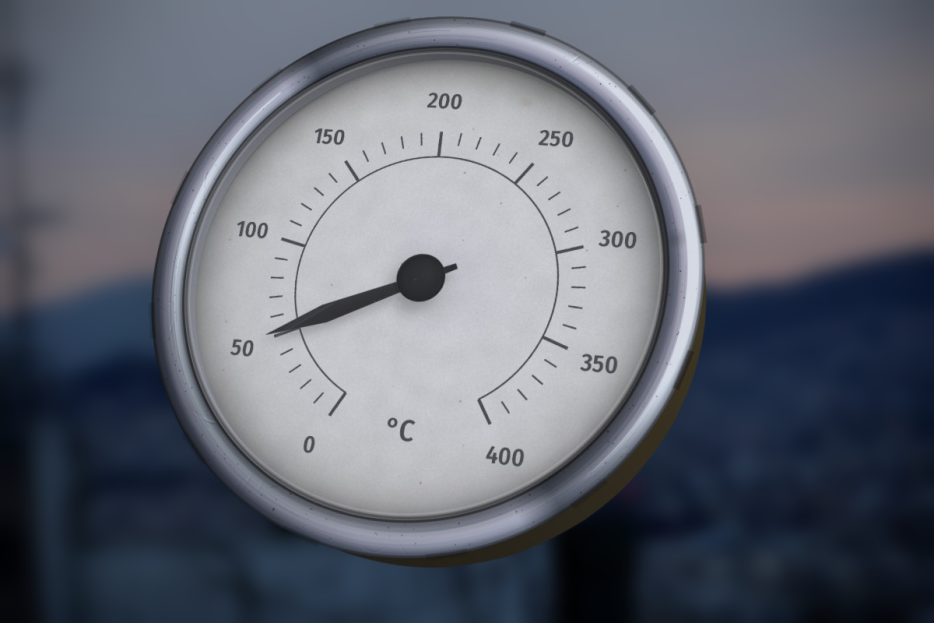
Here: **50** °C
